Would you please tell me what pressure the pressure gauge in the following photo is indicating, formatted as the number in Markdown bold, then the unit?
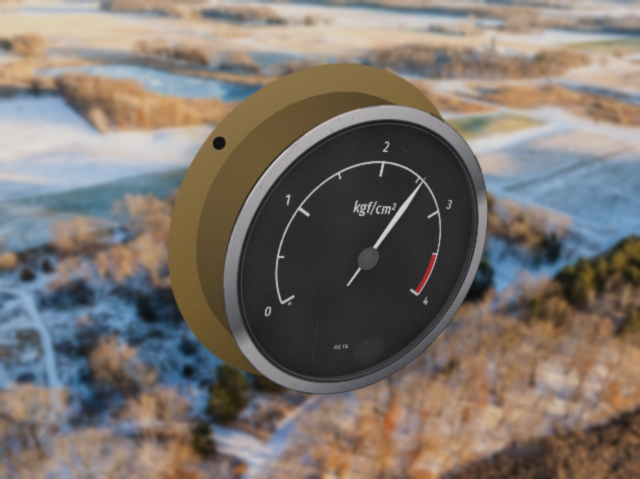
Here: **2.5** kg/cm²
